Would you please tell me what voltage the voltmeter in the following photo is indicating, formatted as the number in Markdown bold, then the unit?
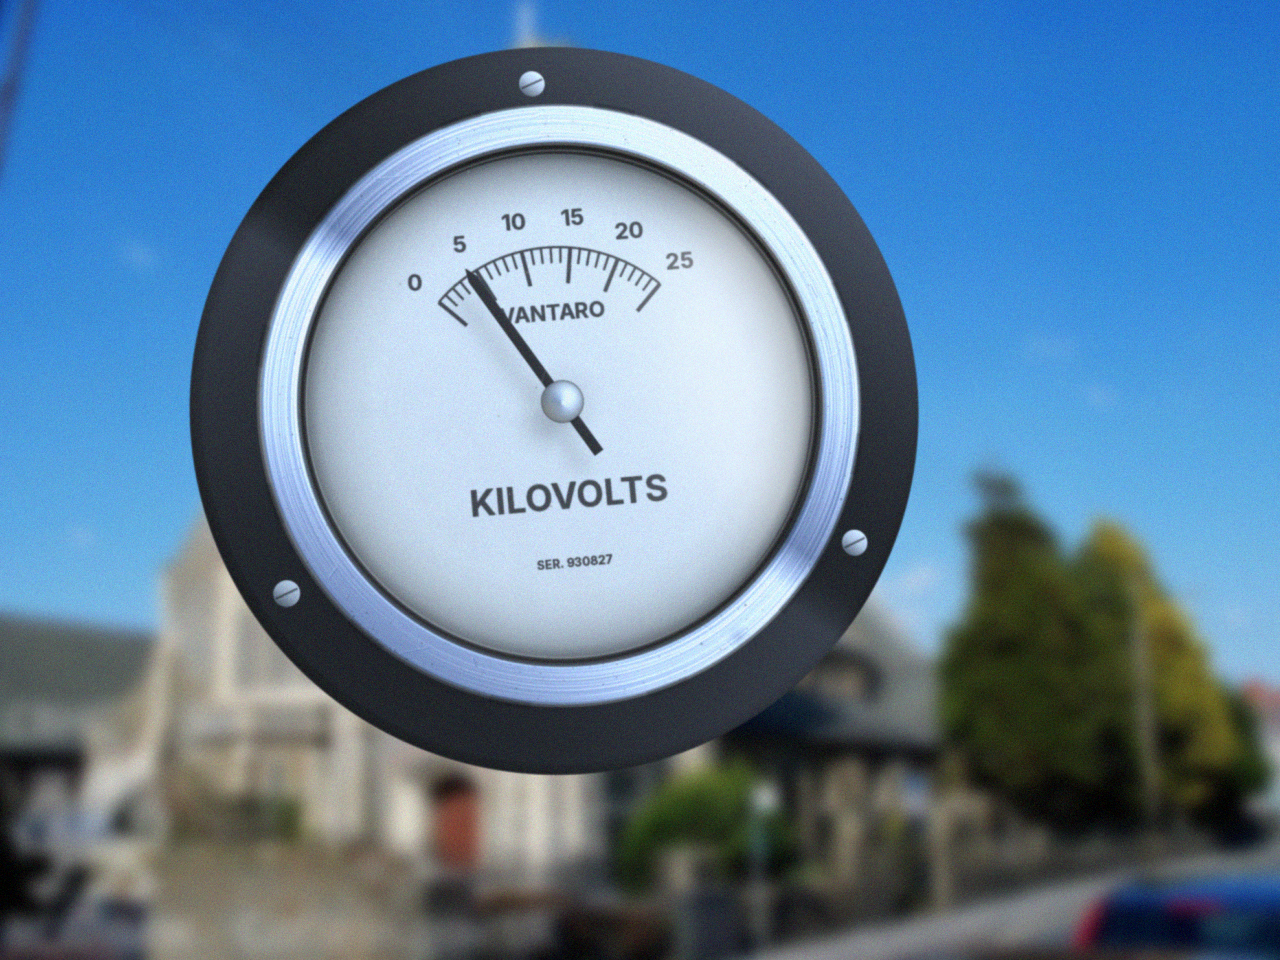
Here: **4** kV
